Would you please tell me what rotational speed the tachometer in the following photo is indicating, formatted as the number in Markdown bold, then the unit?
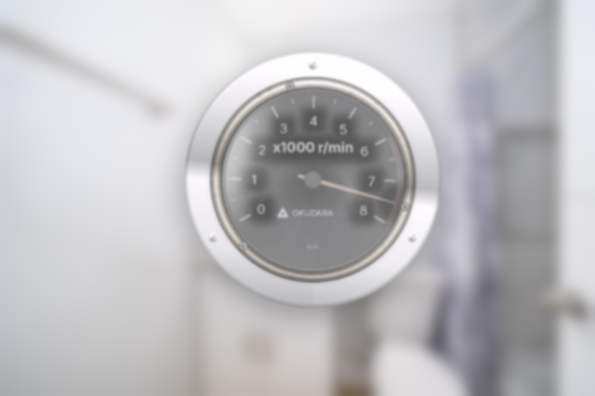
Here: **7500** rpm
